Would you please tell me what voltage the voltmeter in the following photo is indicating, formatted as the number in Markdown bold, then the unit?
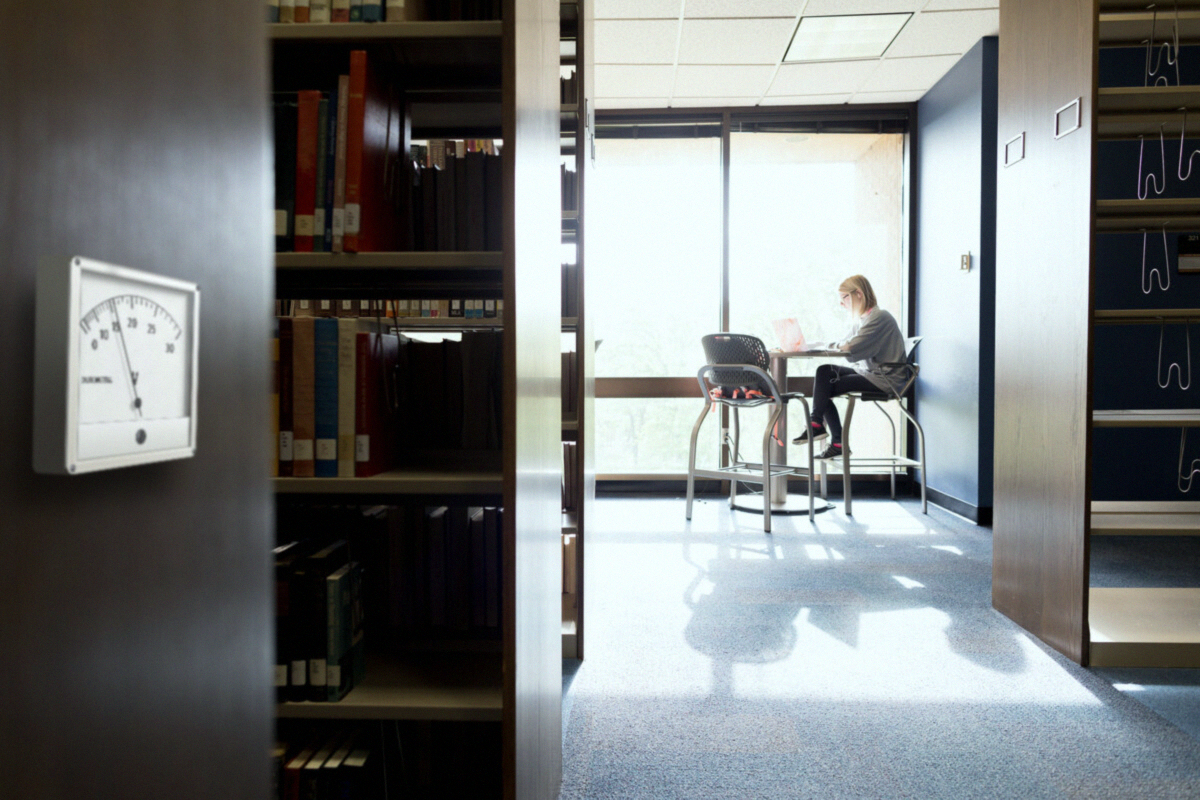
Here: **15** V
